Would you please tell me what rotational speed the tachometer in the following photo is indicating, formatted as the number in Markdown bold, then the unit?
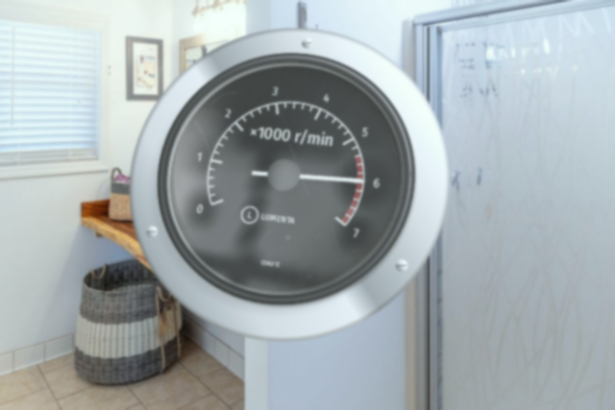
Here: **6000** rpm
